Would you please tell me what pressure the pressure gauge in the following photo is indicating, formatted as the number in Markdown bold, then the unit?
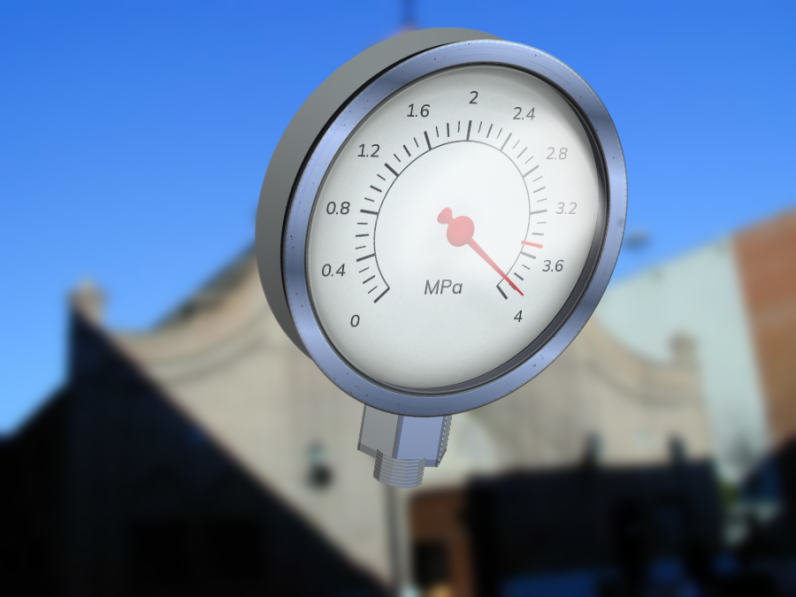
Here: **3.9** MPa
